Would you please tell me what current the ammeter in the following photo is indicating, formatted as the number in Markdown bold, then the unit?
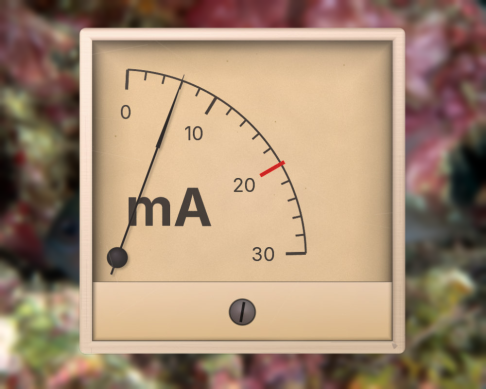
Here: **6** mA
